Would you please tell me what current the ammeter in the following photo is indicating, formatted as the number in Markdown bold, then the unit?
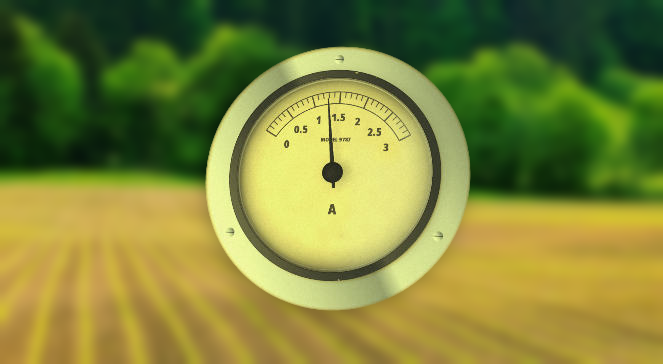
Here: **1.3** A
